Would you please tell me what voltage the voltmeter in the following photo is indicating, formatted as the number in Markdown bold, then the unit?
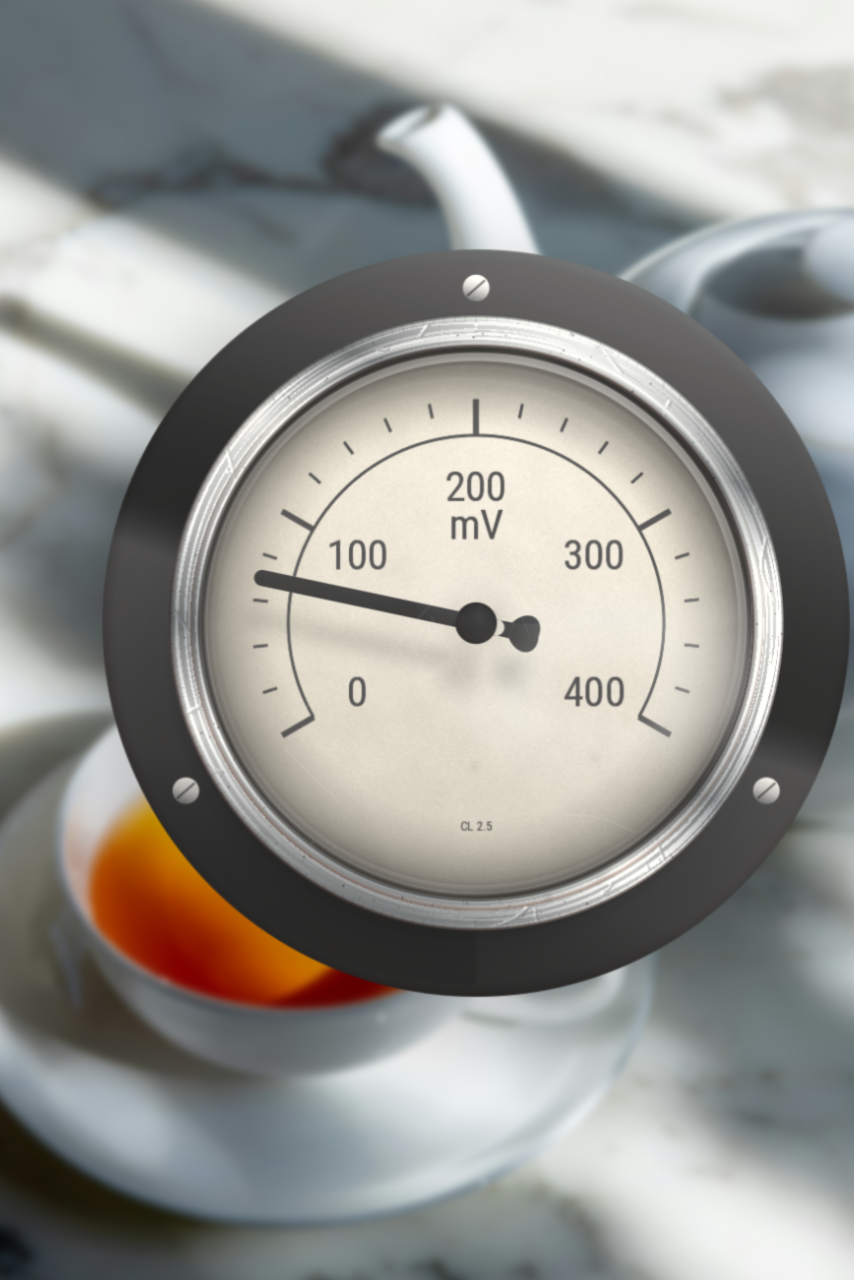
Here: **70** mV
